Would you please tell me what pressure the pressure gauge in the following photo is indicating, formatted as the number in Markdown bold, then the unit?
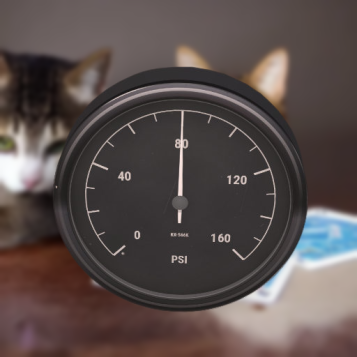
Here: **80** psi
